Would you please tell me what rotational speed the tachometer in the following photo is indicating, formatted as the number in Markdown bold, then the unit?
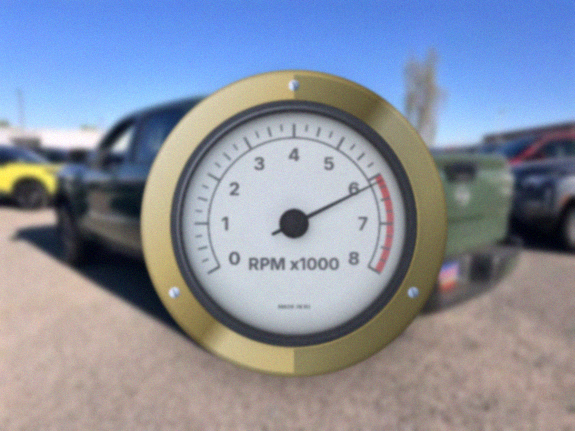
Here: **6125** rpm
